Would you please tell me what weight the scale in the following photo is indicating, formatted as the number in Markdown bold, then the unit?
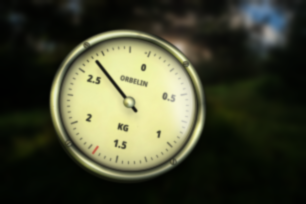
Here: **2.65** kg
